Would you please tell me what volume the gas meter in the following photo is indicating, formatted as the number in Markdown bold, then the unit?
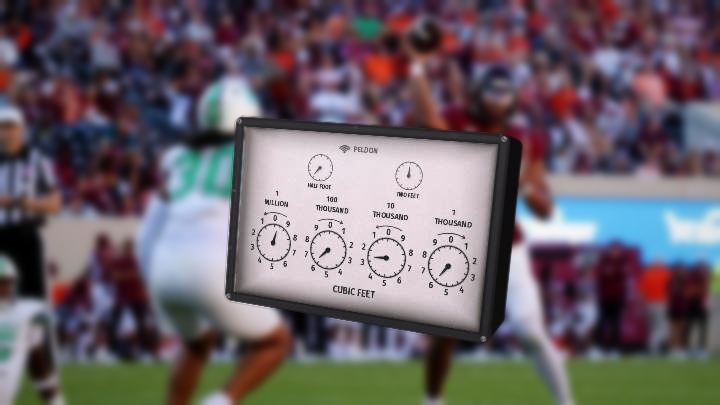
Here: **962600** ft³
